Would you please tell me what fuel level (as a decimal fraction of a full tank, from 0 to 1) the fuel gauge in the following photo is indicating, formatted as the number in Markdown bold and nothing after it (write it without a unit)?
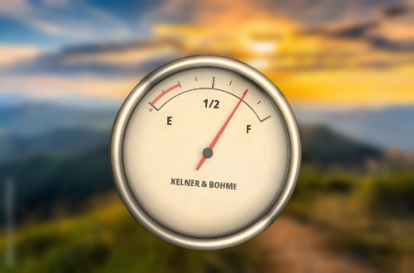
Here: **0.75**
